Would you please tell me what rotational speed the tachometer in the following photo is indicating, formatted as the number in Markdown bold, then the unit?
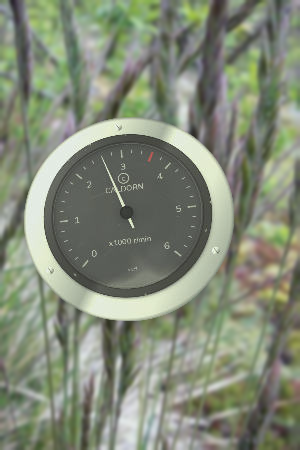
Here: **2600** rpm
